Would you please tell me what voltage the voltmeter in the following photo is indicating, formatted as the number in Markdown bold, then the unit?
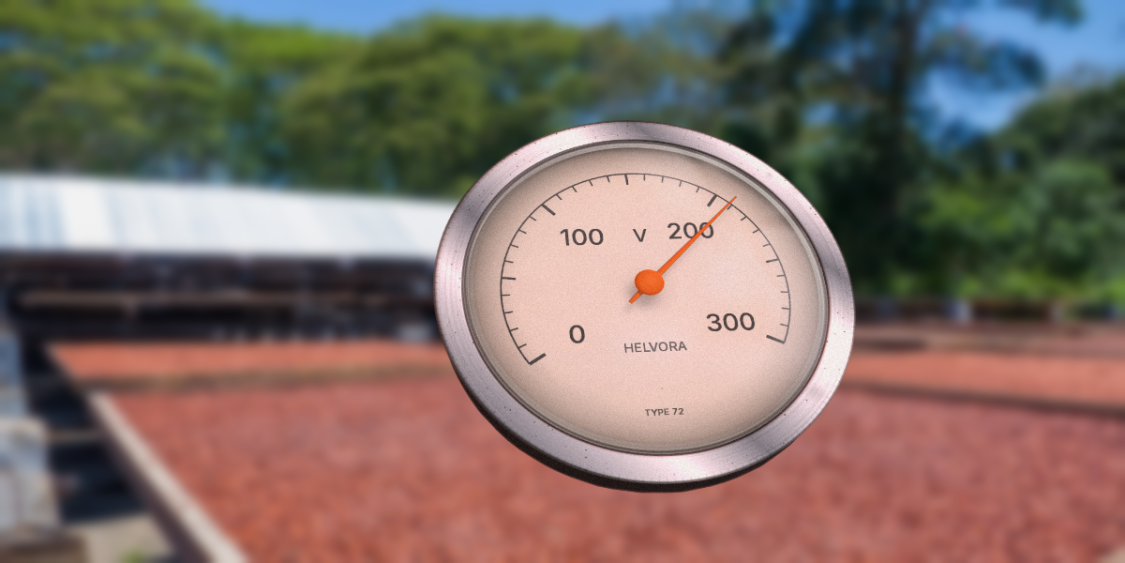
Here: **210** V
